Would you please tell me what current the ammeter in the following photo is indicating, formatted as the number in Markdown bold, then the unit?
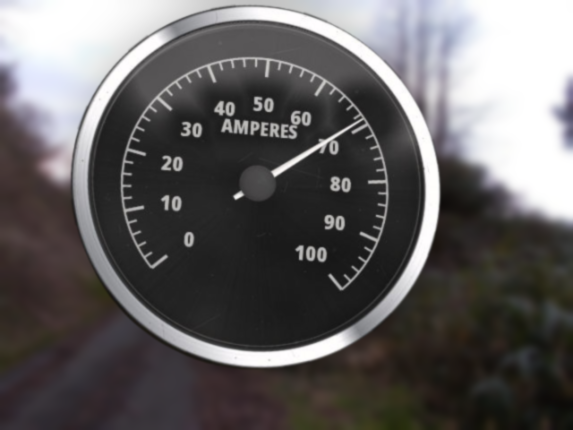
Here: **69** A
